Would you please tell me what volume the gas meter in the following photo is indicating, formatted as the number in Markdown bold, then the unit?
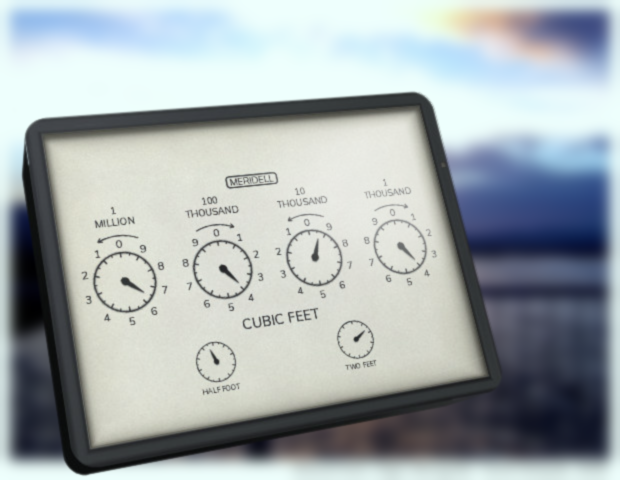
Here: **639400** ft³
